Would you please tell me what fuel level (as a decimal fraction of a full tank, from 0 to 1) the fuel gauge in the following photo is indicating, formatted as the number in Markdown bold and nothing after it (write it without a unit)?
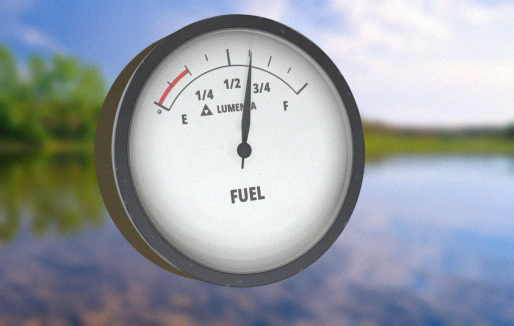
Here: **0.625**
